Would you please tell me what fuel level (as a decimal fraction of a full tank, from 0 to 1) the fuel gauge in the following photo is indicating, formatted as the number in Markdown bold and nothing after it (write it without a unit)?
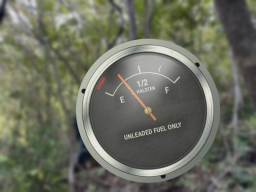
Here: **0.25**
